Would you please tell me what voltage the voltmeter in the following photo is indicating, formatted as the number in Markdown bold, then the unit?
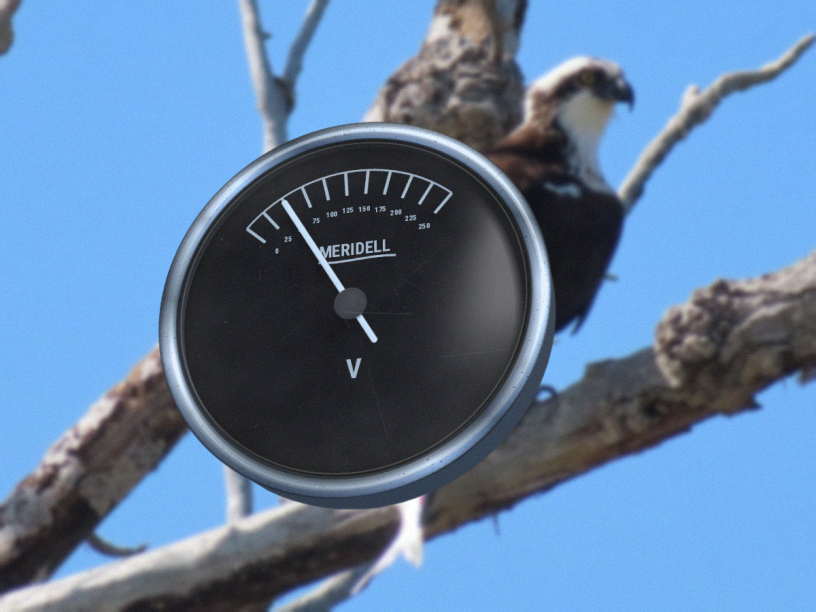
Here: **50** V
